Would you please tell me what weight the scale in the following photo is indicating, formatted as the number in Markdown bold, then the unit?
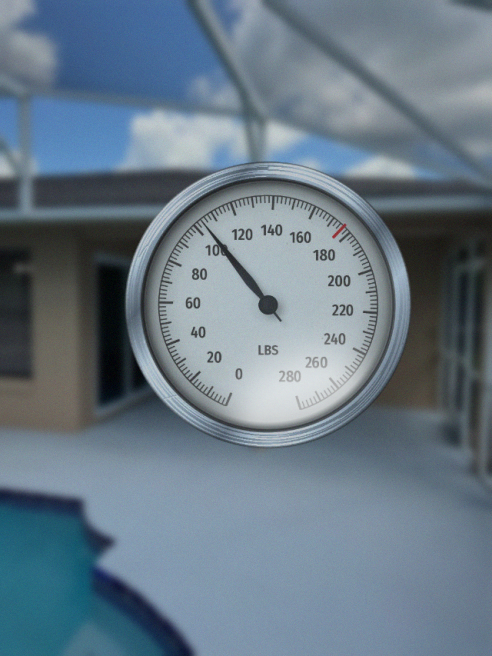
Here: **104** lb
